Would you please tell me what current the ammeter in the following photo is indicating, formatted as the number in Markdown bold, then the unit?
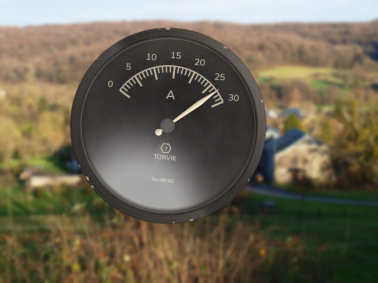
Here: **27** A
